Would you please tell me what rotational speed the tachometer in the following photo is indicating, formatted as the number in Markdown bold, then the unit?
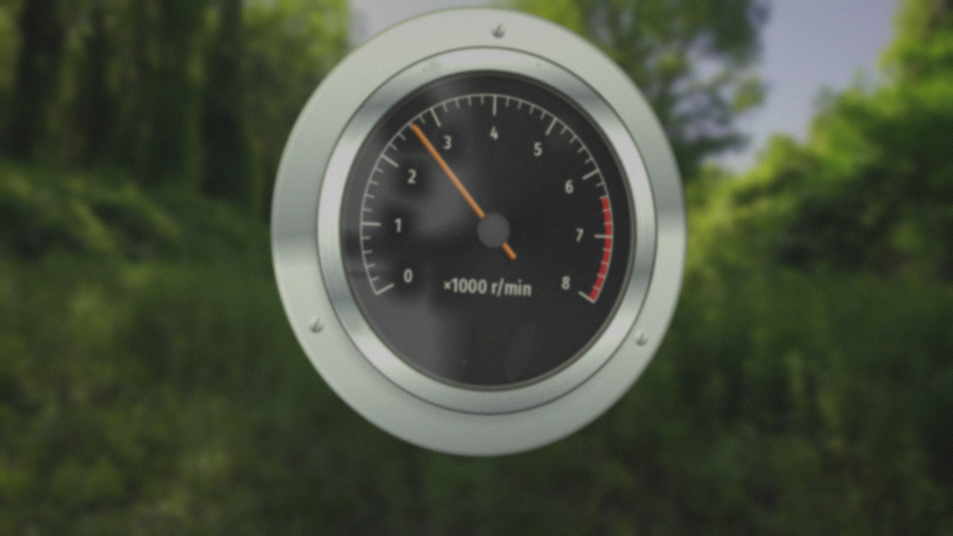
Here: **2600** rpm
